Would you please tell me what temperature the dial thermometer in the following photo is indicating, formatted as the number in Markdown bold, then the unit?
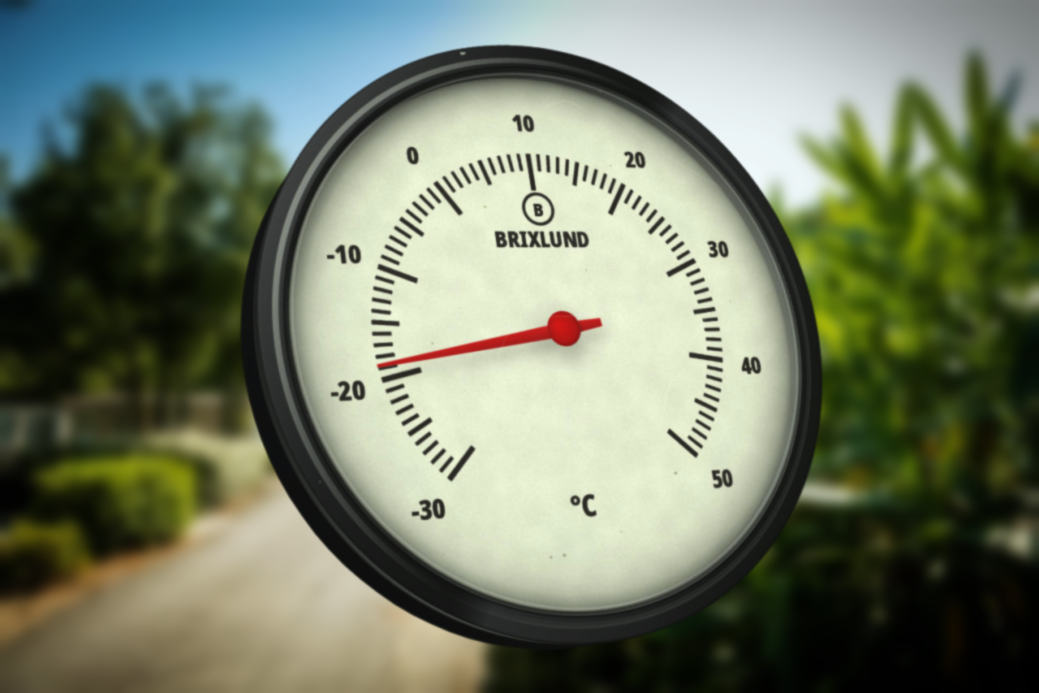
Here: **-19** °C
